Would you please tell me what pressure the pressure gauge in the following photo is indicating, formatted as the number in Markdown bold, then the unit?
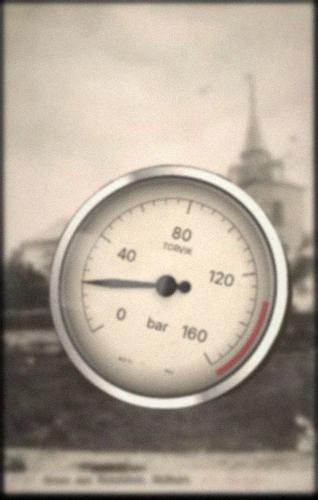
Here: **20** bar
